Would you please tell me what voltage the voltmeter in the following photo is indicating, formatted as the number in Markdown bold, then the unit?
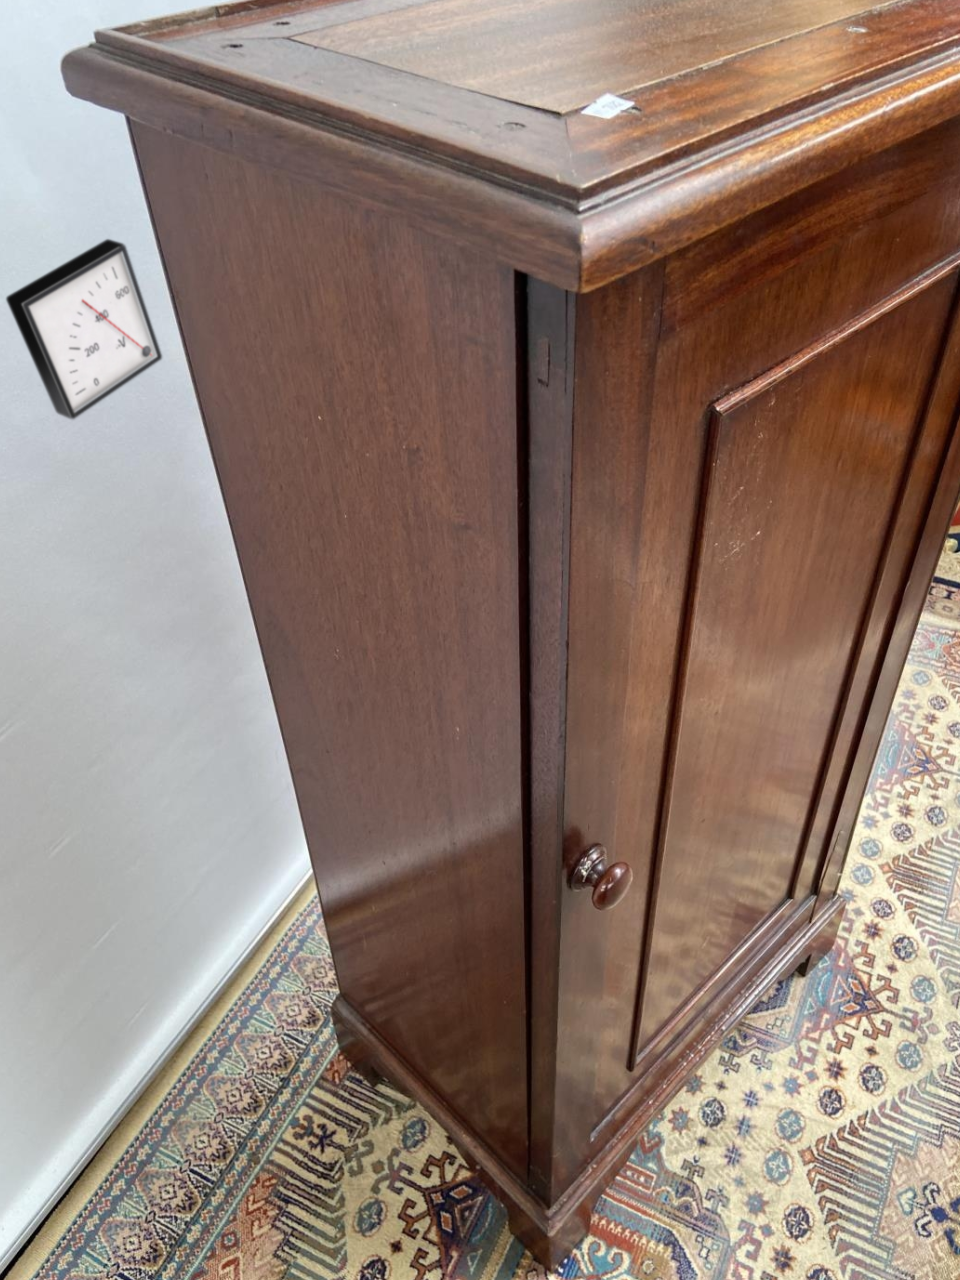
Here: **400** V
